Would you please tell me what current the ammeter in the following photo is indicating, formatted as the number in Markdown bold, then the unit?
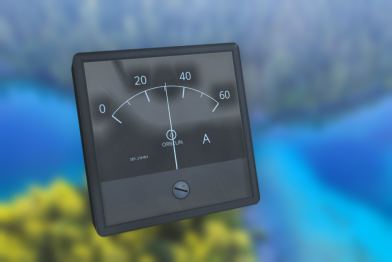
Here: **30** A
